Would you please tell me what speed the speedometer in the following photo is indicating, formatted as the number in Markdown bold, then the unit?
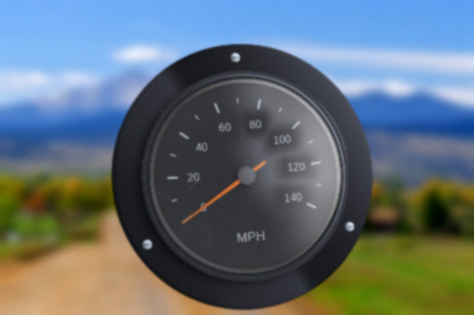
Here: **0** mph
